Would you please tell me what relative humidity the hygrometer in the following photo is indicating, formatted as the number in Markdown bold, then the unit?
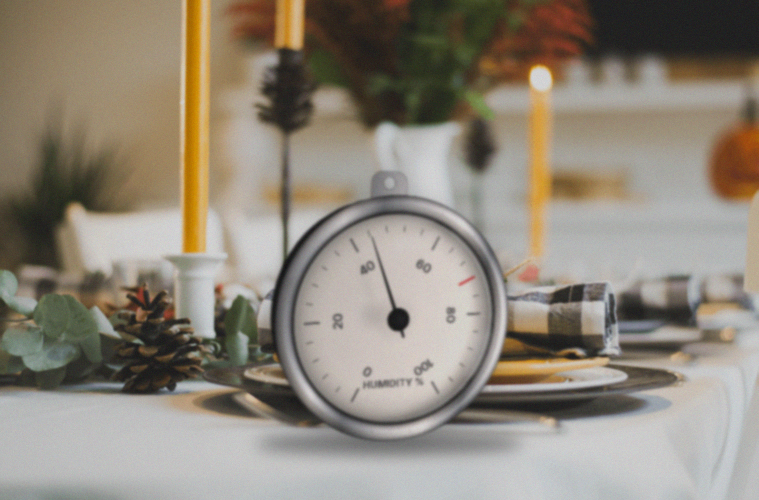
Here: **44** %
